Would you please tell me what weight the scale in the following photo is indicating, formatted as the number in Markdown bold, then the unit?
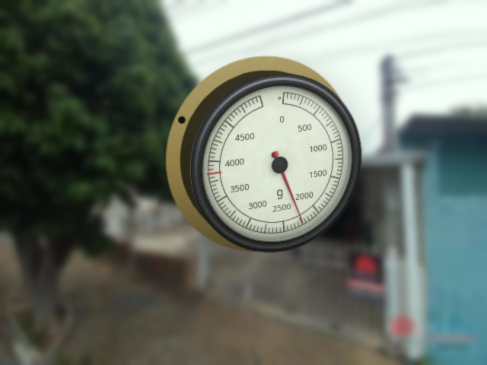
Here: **2250** g
